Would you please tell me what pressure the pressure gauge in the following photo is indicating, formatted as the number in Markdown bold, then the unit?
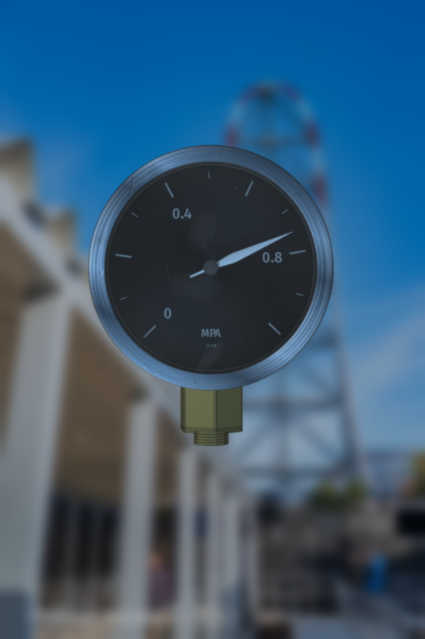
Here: **0.75** MPa
